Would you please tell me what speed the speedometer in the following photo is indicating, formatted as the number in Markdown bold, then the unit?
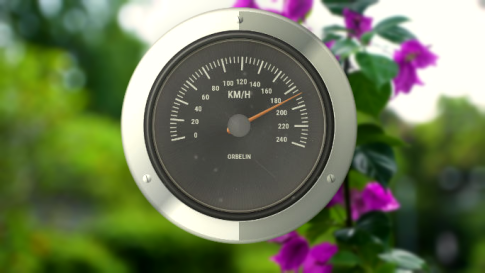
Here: **188** km/h
